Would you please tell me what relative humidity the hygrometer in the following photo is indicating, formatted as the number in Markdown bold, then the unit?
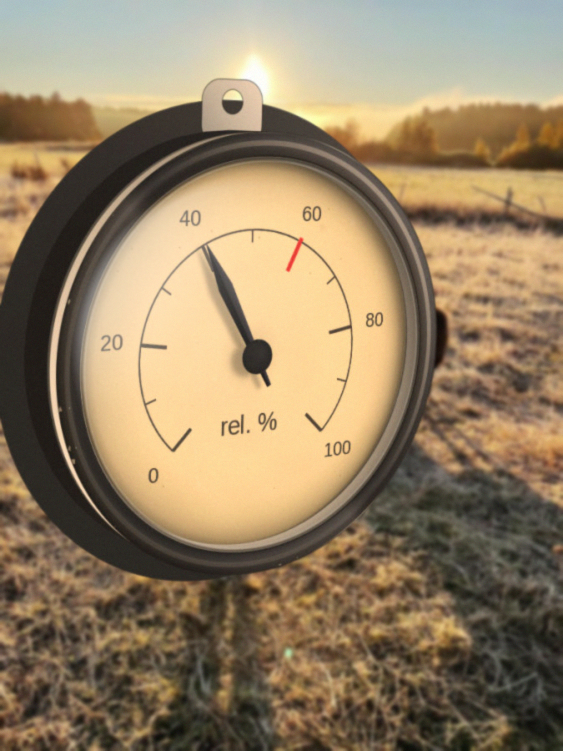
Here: **40** %
